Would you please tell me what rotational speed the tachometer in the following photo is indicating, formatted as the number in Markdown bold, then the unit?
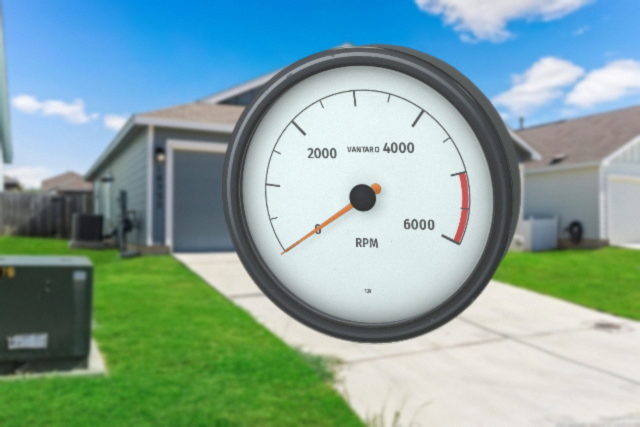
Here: **0** rpm
